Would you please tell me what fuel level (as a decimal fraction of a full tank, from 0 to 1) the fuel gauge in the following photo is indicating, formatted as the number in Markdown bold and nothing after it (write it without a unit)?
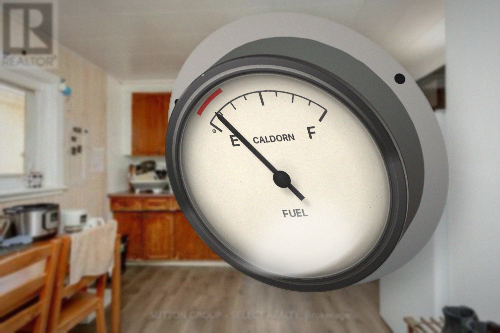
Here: **0.125**
